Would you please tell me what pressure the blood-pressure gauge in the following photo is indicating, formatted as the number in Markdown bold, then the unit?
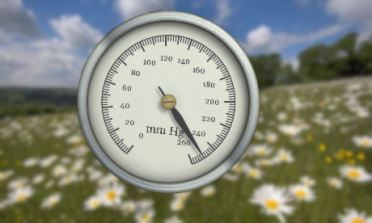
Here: **250** mmHg
